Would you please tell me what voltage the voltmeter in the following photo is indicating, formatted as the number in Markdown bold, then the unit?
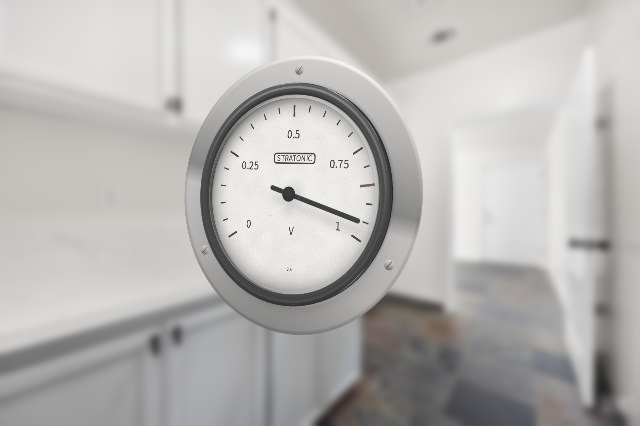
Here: **0.95** V
